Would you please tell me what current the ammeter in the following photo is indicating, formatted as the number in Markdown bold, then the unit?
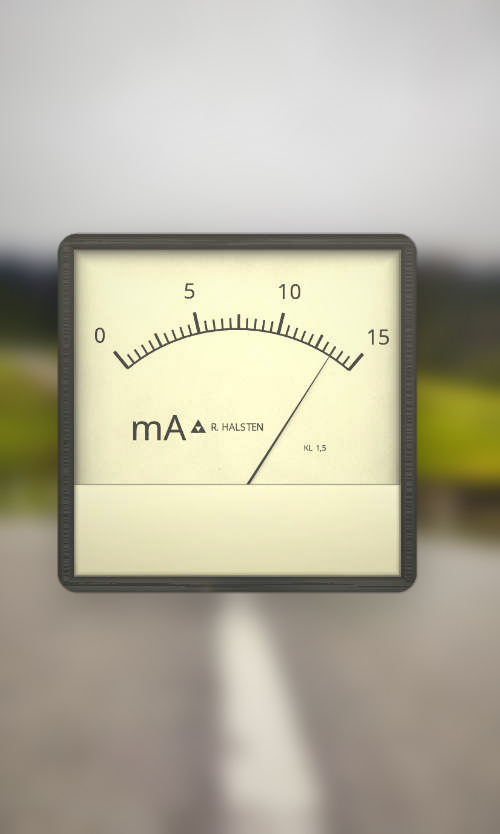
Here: **13.5** mA
